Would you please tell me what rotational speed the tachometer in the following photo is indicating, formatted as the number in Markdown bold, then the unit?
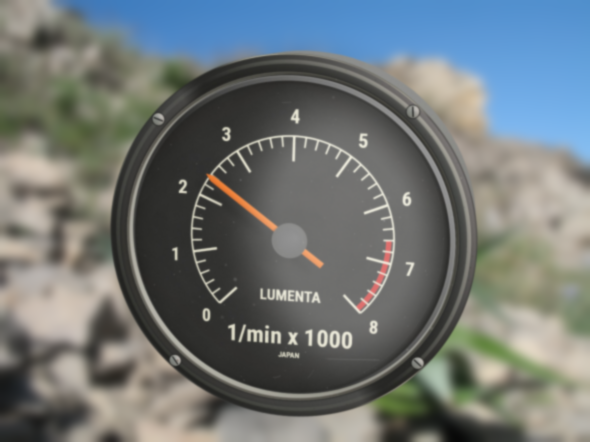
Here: **2400** rpm
